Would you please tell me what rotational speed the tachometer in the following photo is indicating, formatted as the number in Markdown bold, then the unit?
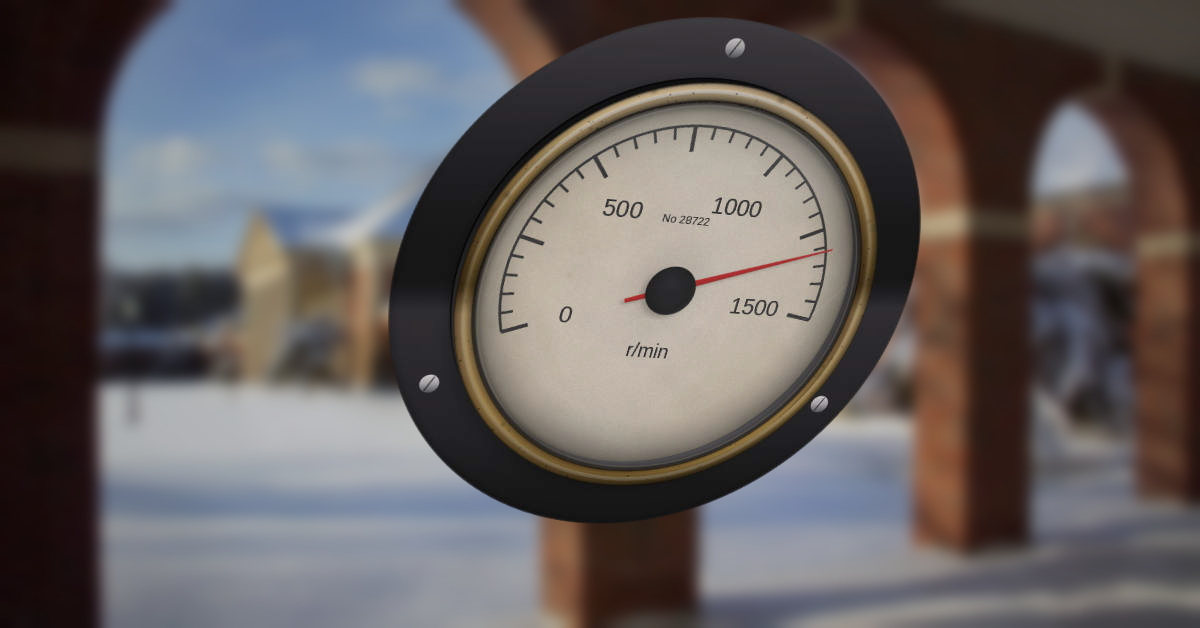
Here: **1300** rpm
